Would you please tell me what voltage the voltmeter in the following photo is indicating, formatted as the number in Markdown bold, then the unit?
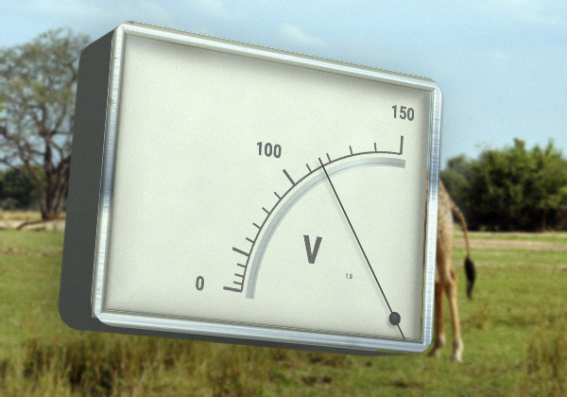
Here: **115** V
